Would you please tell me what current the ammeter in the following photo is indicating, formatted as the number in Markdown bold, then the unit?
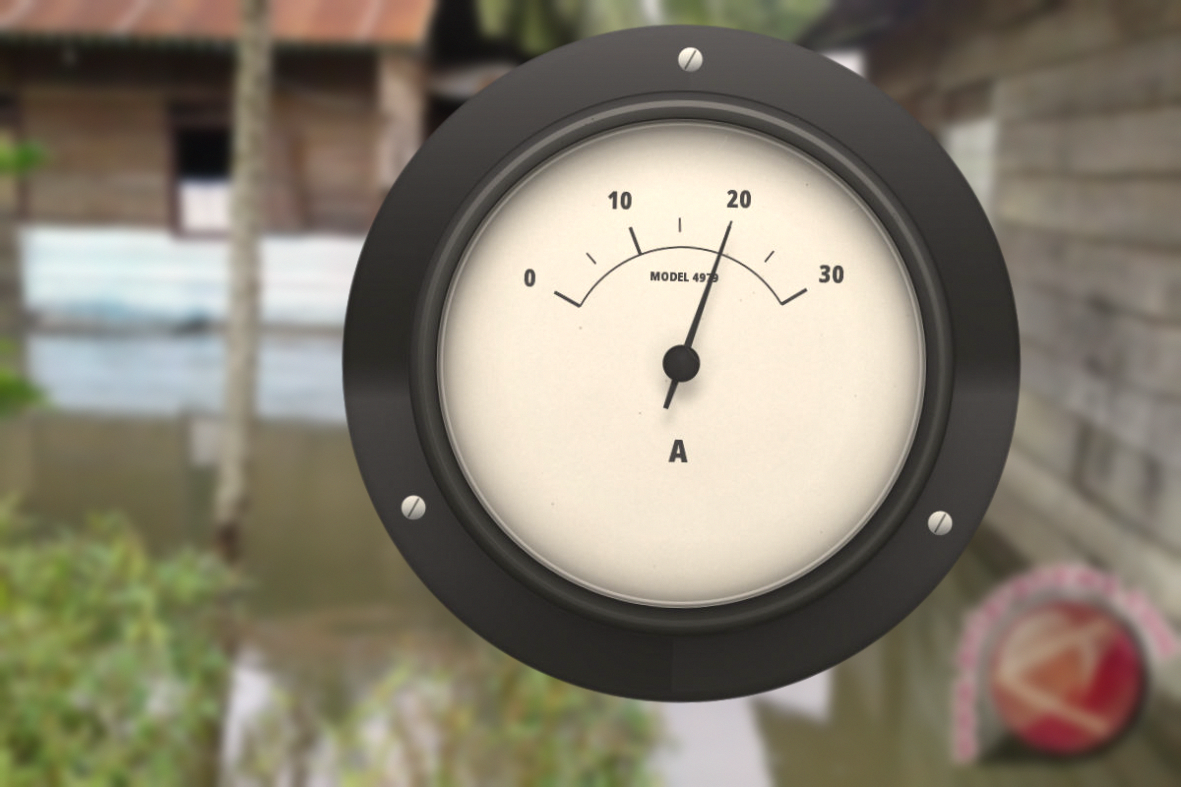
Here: **20** A
